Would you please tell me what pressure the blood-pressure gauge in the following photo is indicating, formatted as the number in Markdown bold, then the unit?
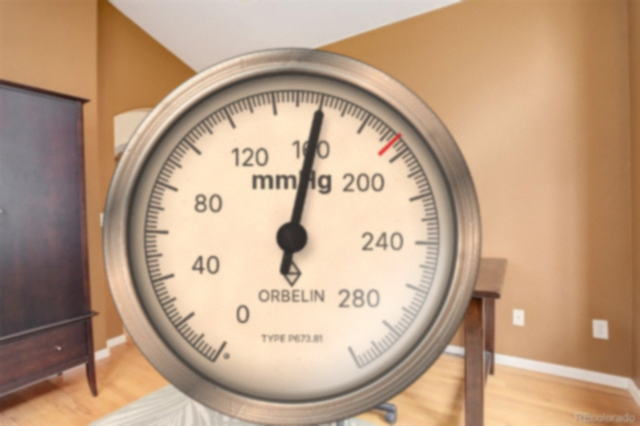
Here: **160** mmHg
